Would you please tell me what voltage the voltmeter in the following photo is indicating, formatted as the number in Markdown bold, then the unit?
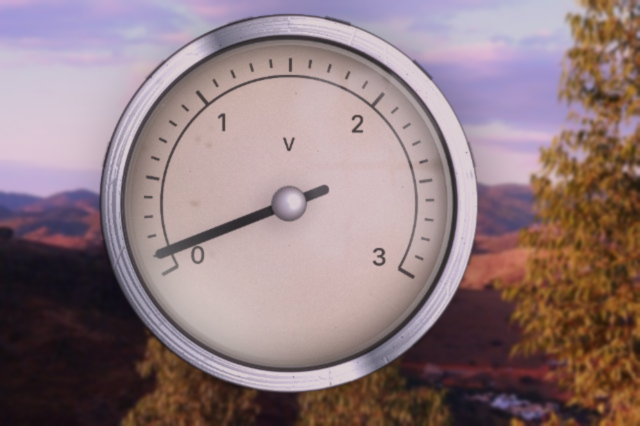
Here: **0.1** V
